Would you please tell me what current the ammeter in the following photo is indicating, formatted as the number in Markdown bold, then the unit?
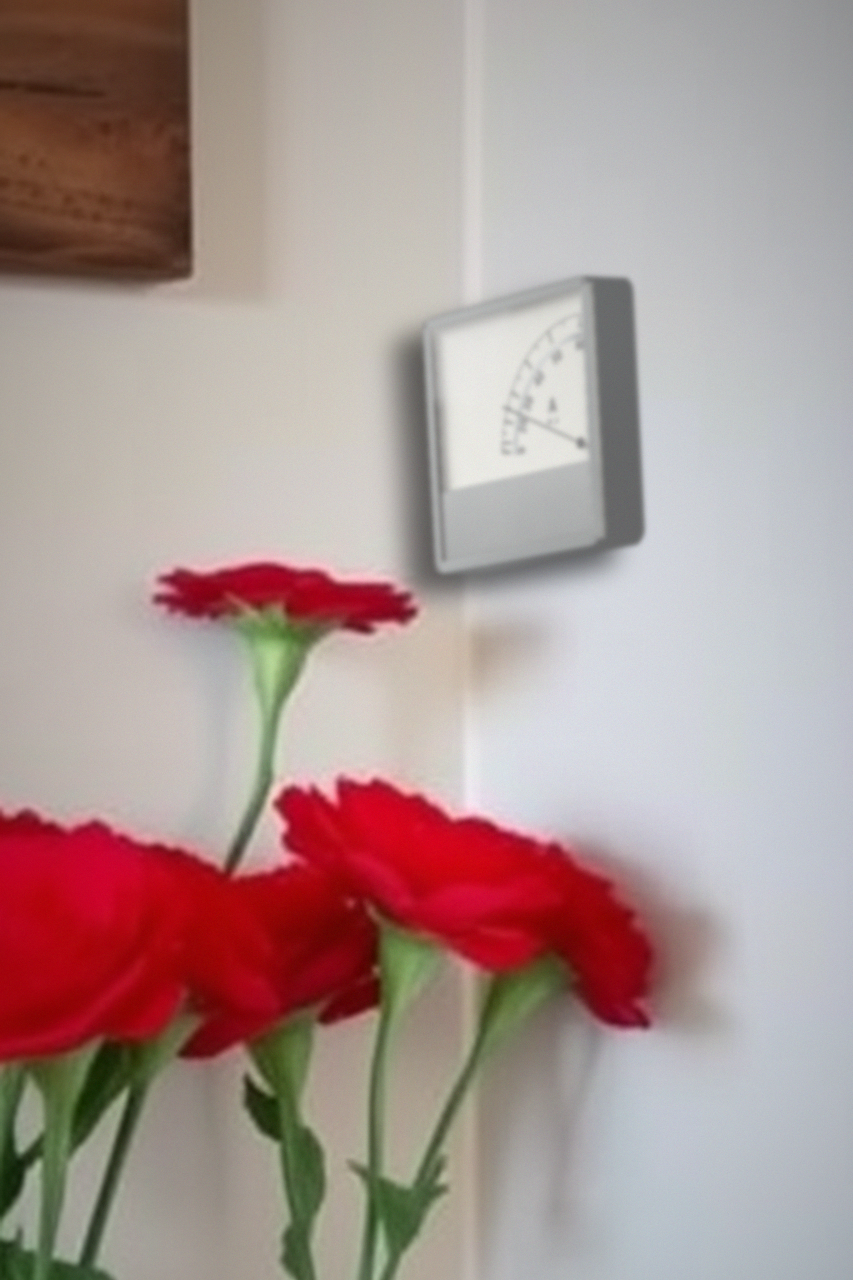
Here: **25** A
